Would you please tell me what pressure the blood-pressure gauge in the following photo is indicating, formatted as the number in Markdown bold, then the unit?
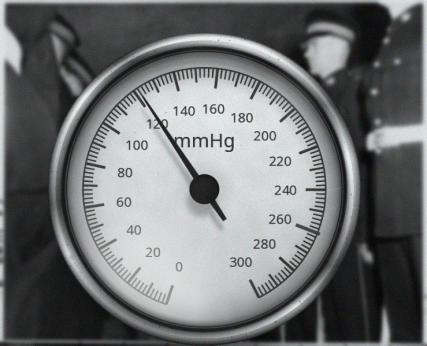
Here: **122** mmHg
